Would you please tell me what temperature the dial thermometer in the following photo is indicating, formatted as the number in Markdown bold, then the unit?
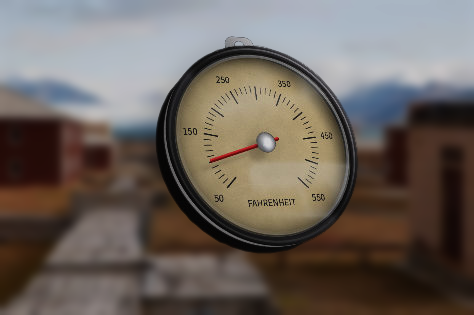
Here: **100** °F
